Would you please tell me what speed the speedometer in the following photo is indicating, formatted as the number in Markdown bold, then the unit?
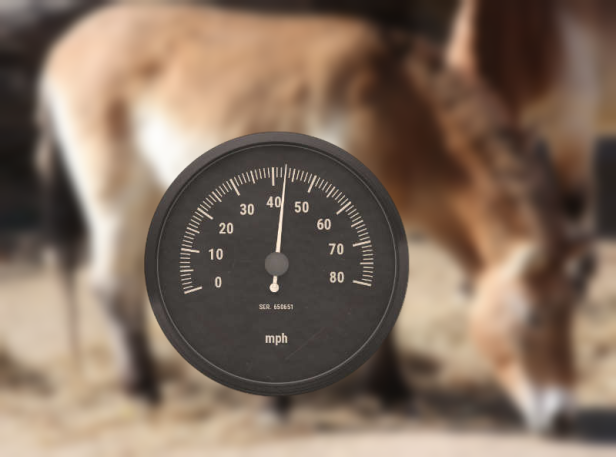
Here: **43** mph
